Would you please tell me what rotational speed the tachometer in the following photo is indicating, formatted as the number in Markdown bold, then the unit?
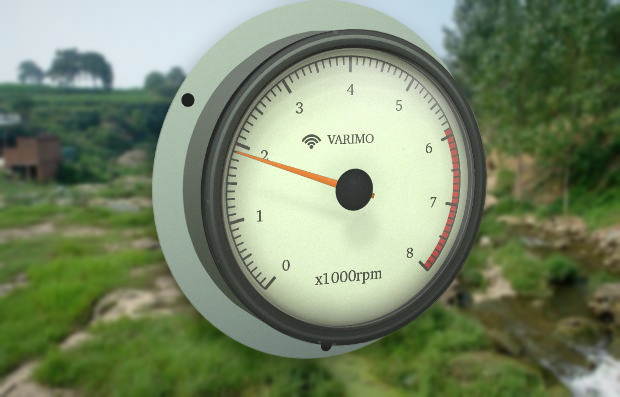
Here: **1900** rpm
